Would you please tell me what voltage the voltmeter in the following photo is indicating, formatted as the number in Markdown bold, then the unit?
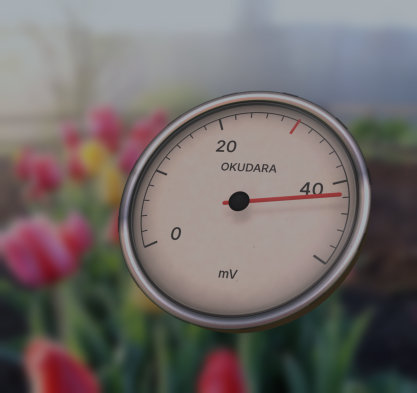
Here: **42** mV
